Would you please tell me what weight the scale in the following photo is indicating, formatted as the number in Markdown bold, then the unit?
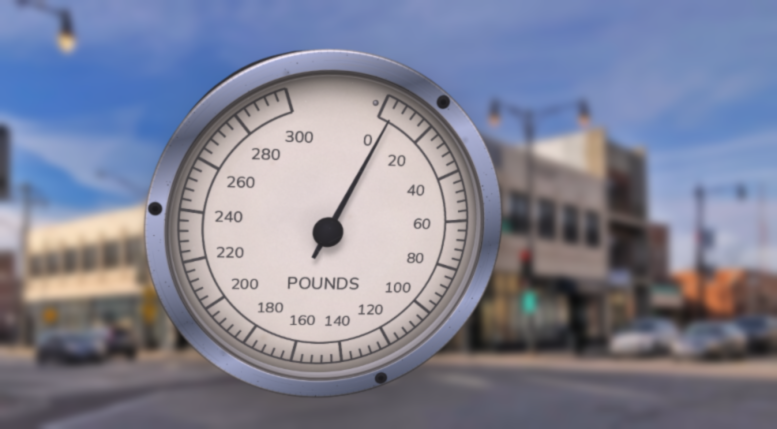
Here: **4** lb
